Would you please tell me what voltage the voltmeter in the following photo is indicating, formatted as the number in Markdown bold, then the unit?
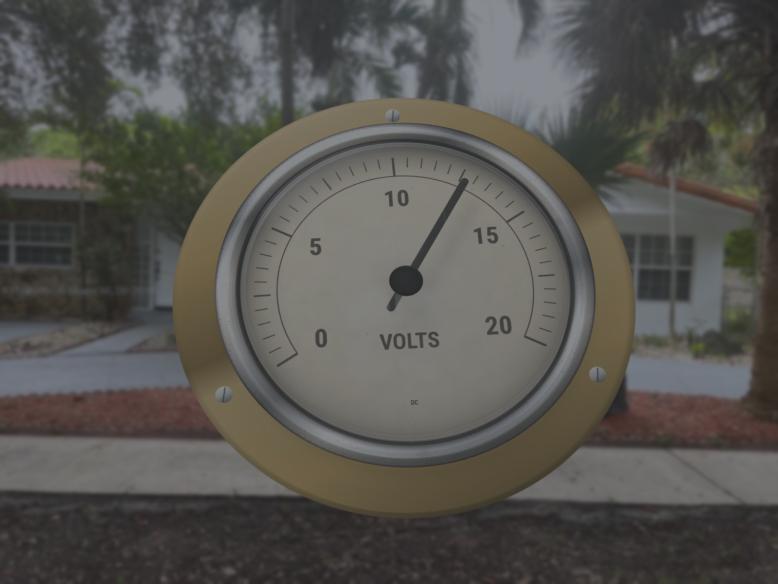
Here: **12.75** V
